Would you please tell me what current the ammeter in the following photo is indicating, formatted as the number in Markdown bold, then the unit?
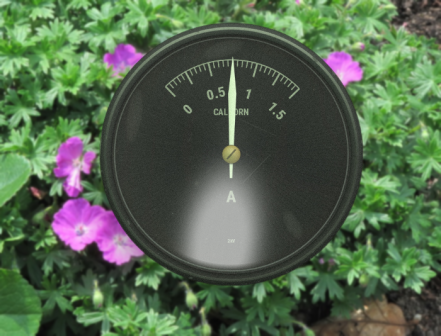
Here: **0.75** A
